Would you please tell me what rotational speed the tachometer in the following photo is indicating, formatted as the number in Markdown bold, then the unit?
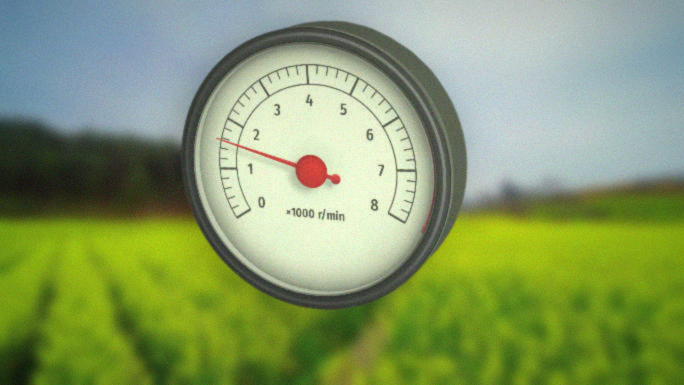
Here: **1600** rpm
